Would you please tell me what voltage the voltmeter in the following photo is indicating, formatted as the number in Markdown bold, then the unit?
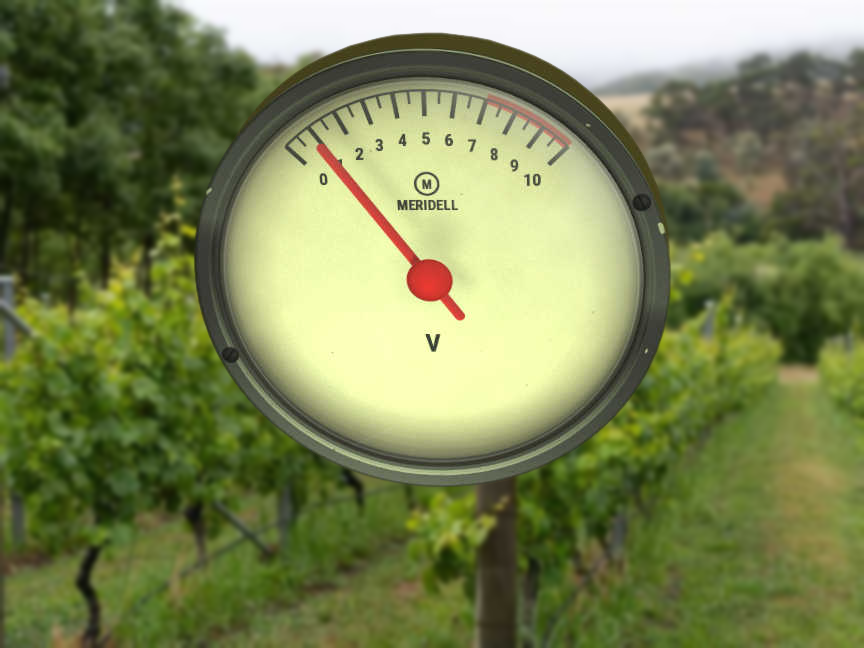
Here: **1** V
